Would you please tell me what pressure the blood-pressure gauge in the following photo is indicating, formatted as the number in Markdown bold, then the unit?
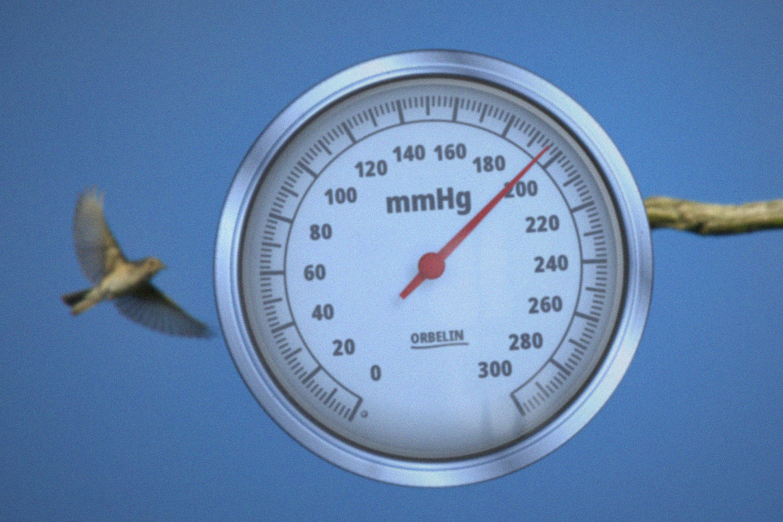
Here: **196** mmHg
